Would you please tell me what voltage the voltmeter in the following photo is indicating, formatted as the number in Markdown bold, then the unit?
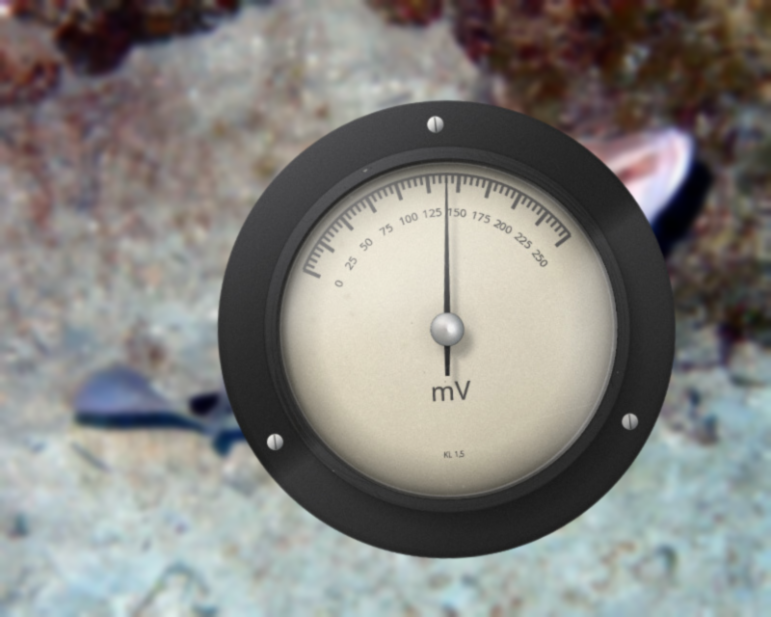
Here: **140** mV
